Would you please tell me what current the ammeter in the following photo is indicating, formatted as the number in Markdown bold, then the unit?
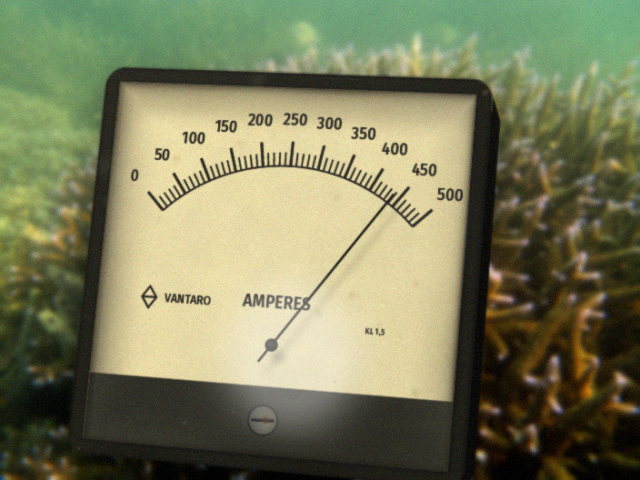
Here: **440** A
